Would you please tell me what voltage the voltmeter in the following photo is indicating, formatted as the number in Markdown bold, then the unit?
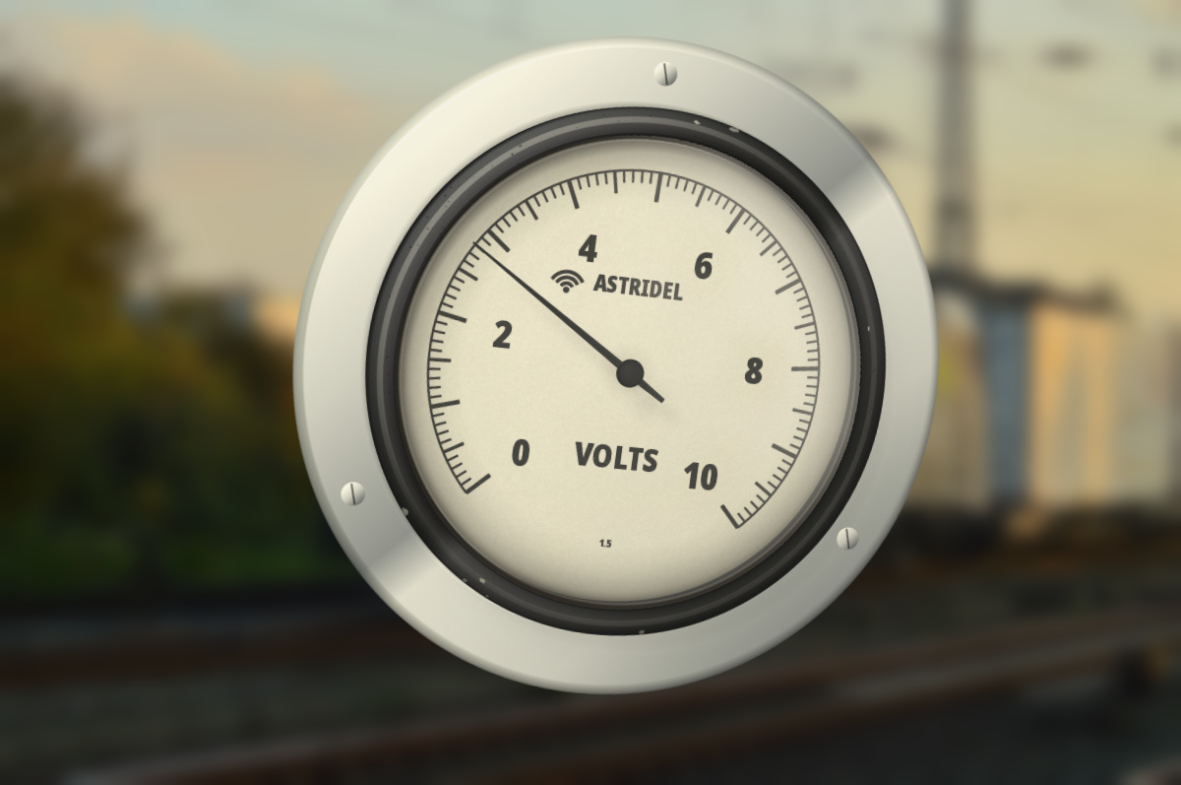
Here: **2.8** V
